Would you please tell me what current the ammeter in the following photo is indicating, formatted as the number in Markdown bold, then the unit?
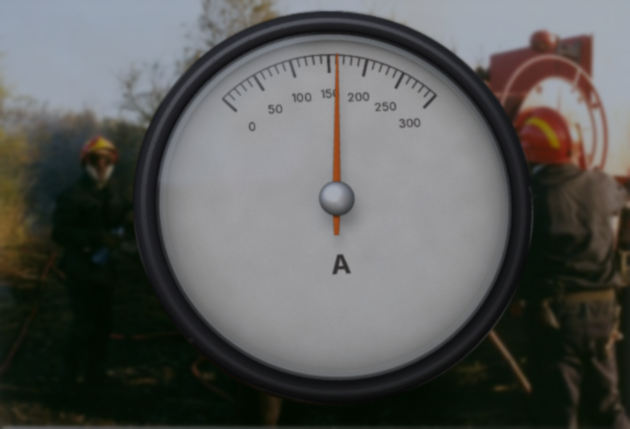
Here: **160** A
